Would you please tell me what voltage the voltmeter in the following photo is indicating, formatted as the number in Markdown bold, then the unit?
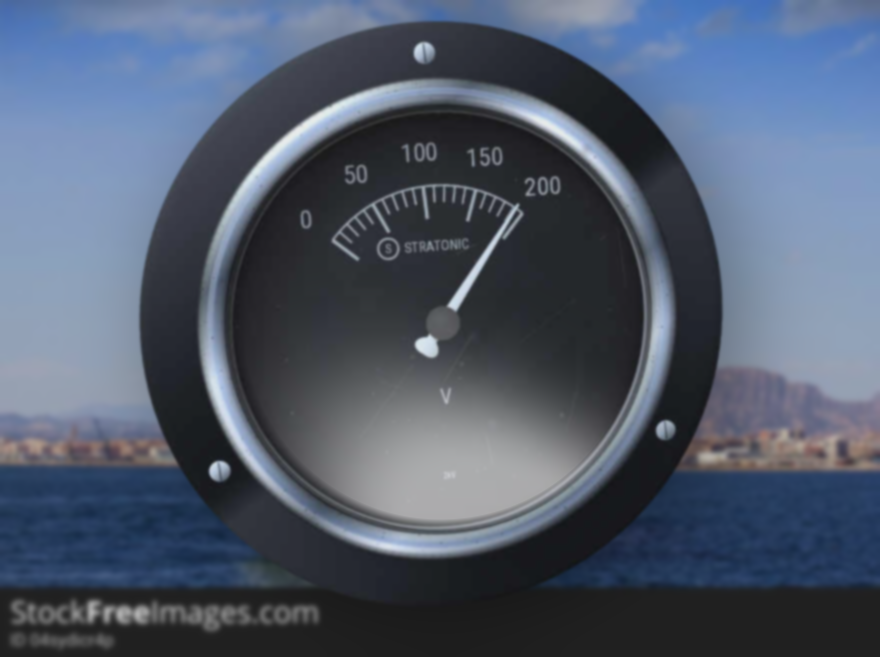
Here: **190** V
